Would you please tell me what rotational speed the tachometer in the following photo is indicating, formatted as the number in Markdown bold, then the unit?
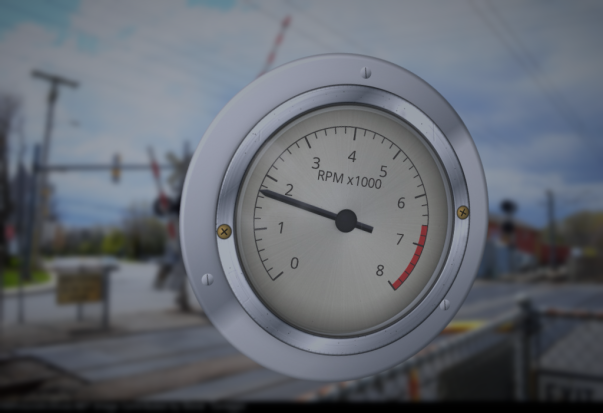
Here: **1700** rpm
